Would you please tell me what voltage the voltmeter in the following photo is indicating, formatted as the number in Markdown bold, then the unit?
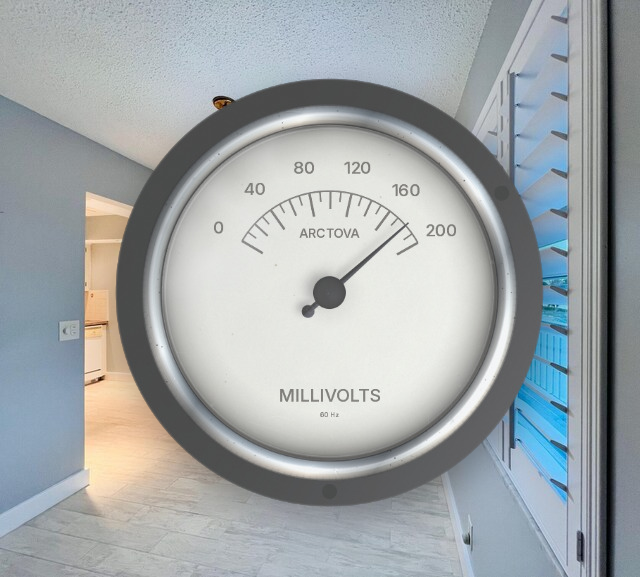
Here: **180** mV
